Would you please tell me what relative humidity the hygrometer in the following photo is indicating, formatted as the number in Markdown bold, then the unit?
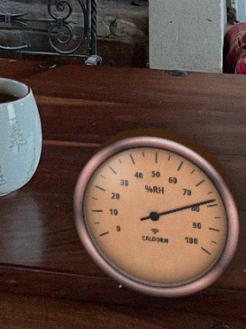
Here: **77.5** %
